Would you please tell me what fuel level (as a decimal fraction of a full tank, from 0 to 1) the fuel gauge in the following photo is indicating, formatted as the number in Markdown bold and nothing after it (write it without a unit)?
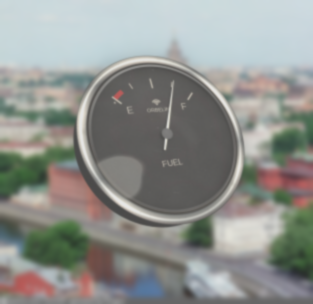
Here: **0.75**
